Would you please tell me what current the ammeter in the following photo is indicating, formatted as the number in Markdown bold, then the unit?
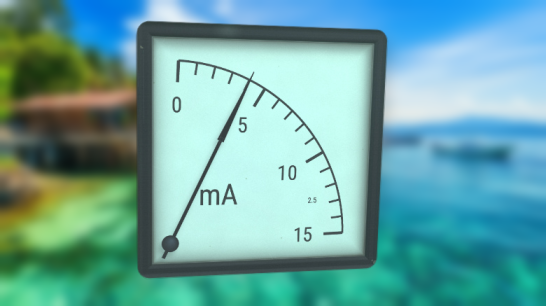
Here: **4** mA
